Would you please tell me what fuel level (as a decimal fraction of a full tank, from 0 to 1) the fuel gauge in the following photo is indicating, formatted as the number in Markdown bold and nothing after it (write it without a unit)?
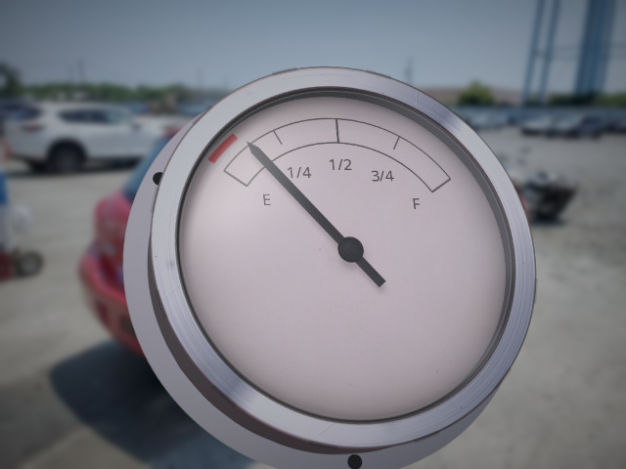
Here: **0.125**
